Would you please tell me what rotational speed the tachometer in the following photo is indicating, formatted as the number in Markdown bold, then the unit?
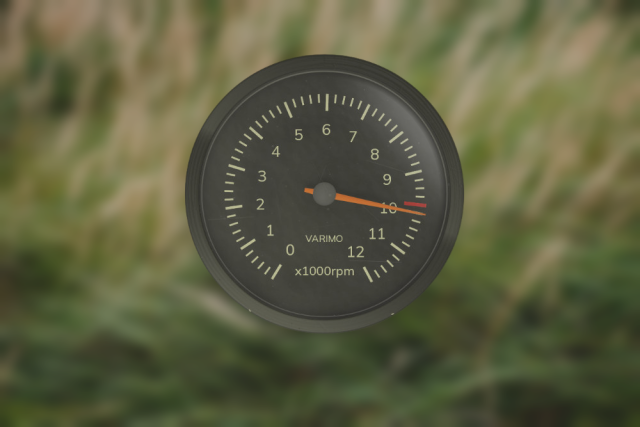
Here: **10000** rpm
